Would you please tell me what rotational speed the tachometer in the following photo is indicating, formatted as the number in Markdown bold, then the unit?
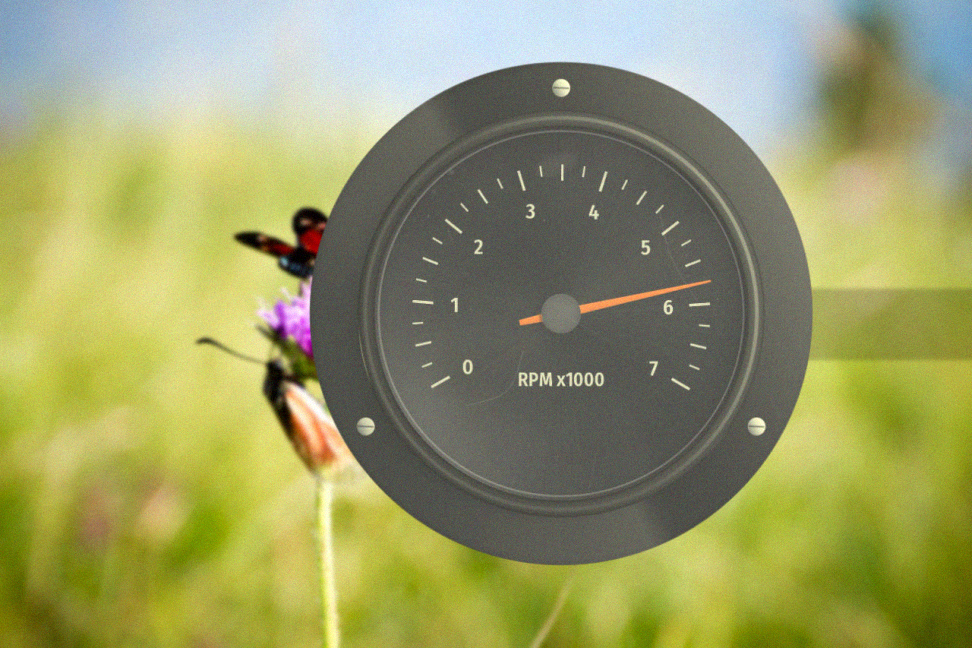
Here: **5750** rpm
